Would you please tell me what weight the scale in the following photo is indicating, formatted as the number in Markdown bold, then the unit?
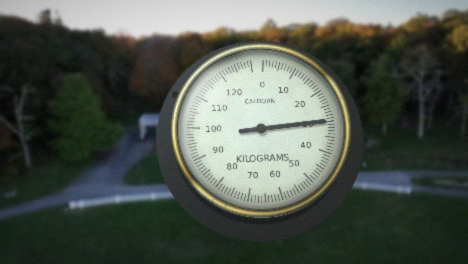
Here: **30** kg
